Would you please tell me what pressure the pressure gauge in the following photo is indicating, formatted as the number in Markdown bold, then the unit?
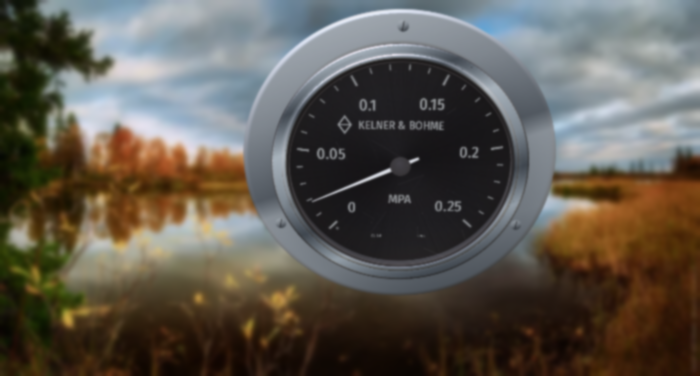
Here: **0.02** MPa
